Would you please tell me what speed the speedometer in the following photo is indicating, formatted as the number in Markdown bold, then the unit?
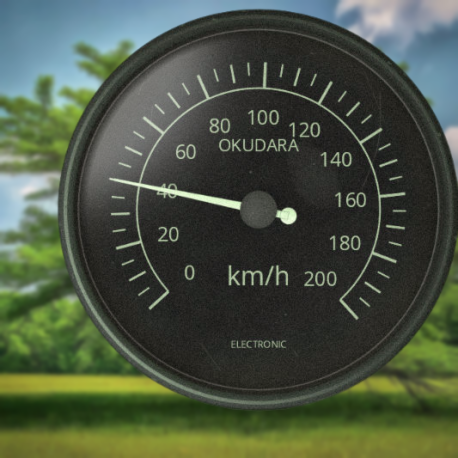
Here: **40** km/h
